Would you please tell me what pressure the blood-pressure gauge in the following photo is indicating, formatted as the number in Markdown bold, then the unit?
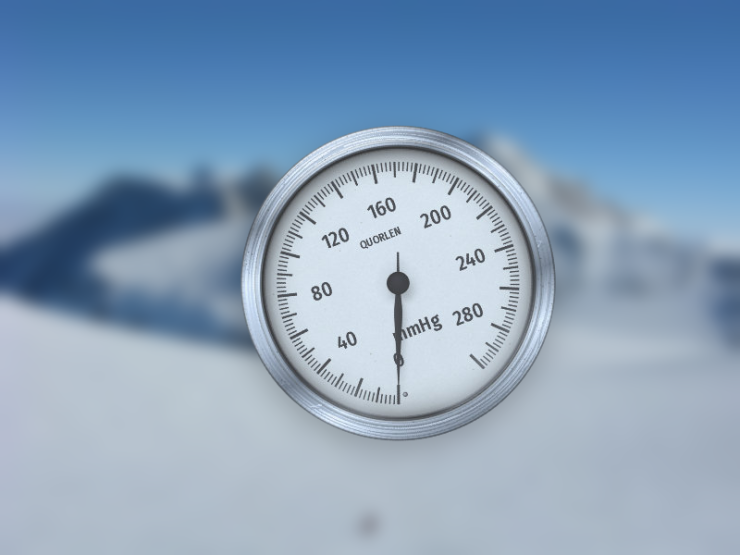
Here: **0** mmHg
